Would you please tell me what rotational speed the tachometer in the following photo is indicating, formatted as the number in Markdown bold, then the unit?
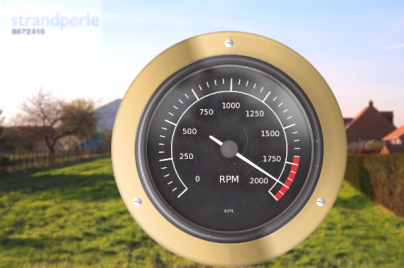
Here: **1900** rpm
